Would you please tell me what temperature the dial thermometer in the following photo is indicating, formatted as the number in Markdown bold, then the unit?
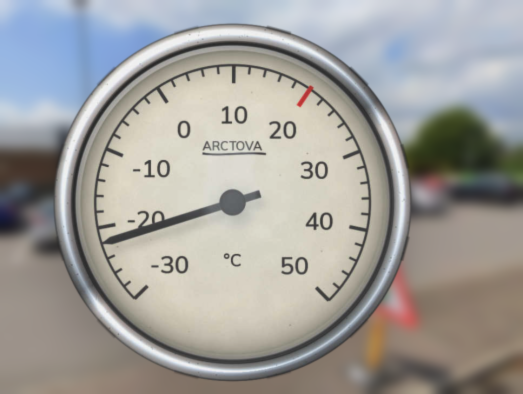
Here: **-22** °C
